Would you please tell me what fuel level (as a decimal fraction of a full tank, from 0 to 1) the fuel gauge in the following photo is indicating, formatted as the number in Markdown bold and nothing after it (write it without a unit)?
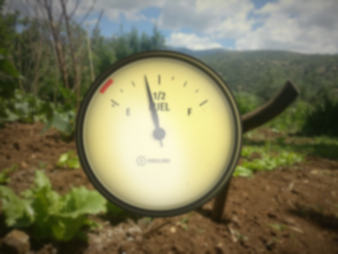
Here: **0.375**
